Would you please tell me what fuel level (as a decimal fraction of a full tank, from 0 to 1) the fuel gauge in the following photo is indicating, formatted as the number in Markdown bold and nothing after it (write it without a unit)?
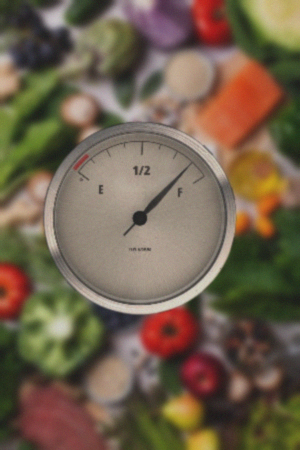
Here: **0.875**
